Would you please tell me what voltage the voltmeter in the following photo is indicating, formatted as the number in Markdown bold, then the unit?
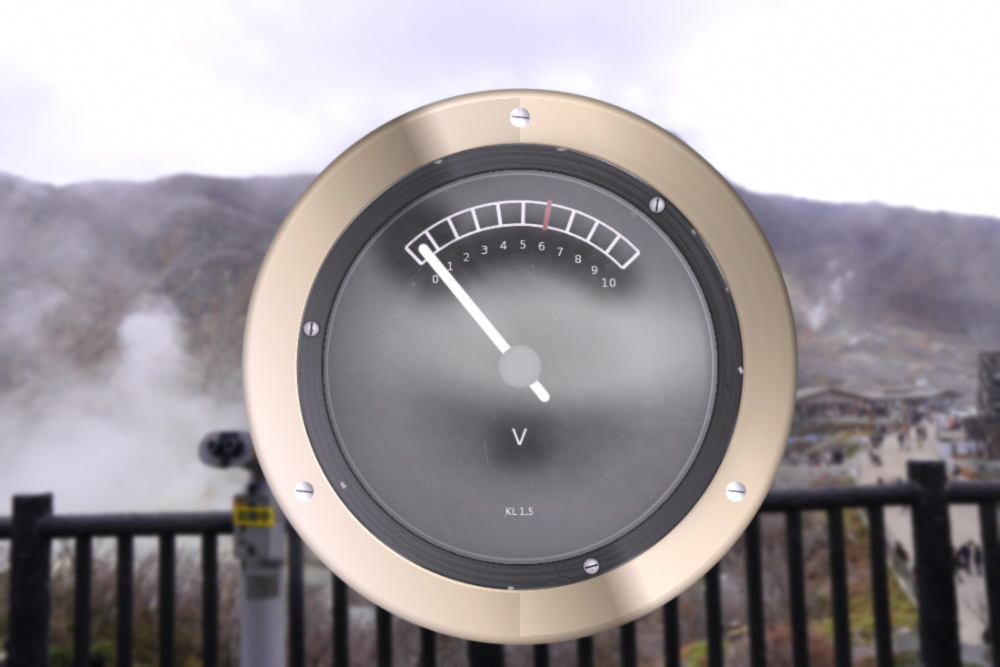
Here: **0.5** V
